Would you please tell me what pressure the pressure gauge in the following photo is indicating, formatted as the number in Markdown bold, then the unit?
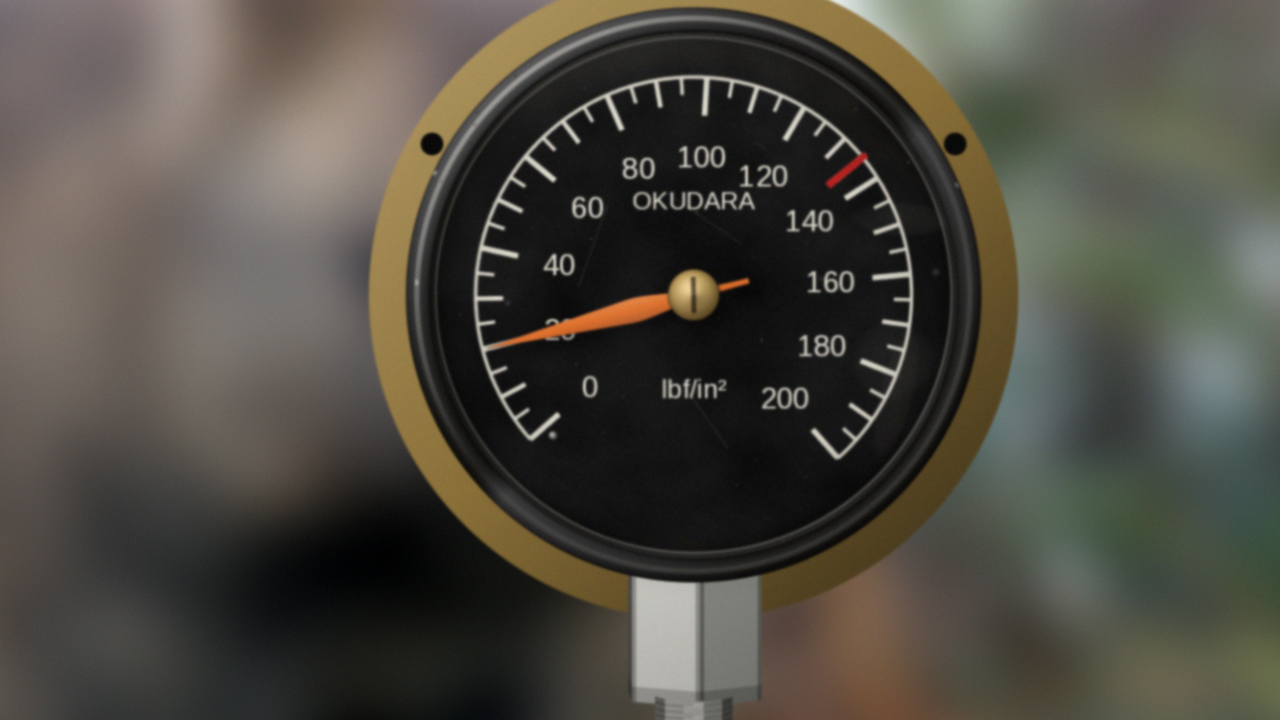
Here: **20** psi
